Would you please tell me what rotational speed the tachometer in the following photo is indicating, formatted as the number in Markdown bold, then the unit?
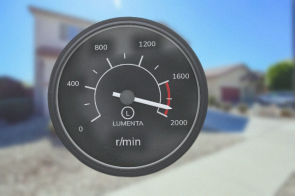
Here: **1900** rpm
